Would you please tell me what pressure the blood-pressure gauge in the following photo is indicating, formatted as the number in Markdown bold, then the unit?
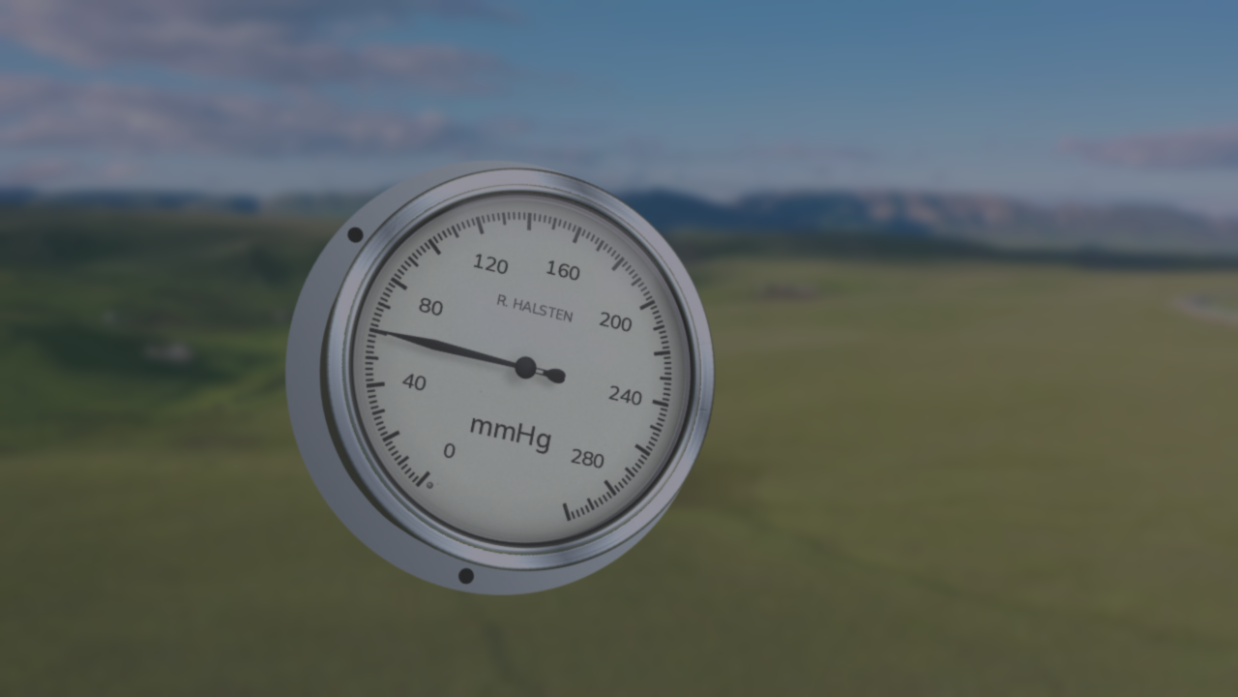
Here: **60** mmHg
